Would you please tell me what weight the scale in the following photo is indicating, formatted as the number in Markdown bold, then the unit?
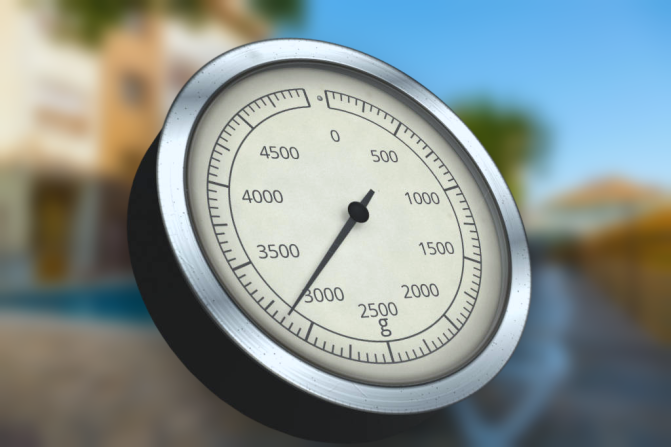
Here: **3150** g
